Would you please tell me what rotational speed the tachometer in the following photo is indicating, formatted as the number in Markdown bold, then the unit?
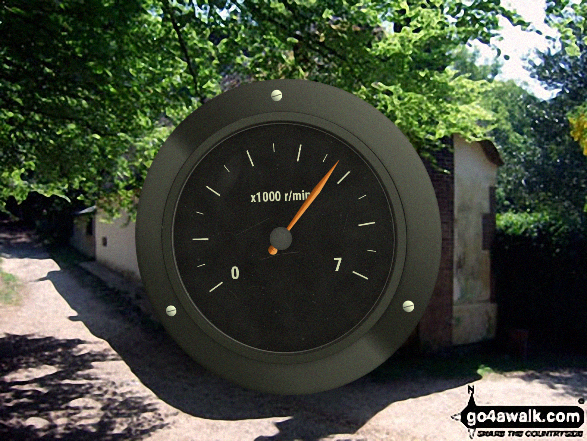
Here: **4750** rpm
